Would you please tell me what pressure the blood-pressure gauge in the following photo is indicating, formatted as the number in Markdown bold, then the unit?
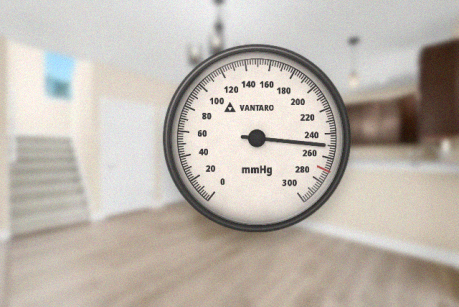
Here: **250** mmHg
